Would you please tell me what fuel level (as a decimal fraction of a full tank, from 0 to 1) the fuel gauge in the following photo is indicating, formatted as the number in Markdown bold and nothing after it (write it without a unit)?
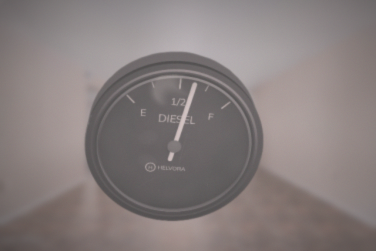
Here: **0.625**
